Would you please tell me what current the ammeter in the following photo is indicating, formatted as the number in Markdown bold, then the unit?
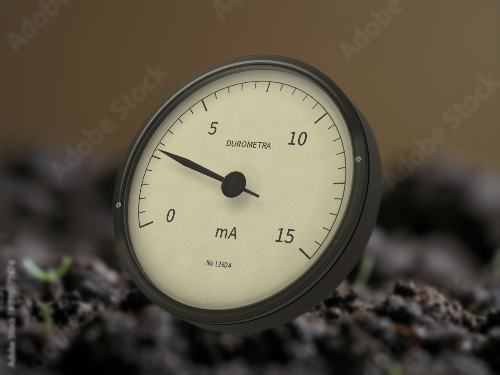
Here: **2.75** mA
